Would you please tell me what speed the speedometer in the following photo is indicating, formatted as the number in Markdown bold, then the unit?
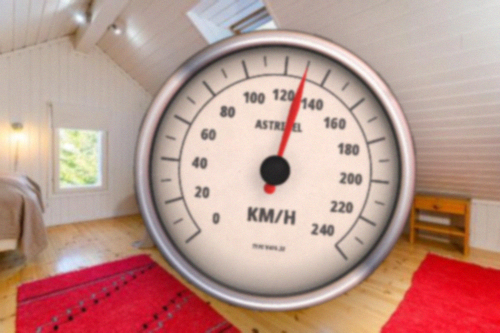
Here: **130** km/h
